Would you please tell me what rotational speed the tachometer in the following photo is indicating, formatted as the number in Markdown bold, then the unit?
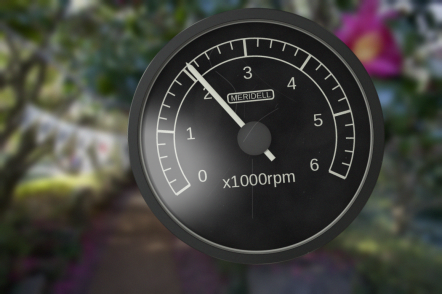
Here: **2100** rpm
